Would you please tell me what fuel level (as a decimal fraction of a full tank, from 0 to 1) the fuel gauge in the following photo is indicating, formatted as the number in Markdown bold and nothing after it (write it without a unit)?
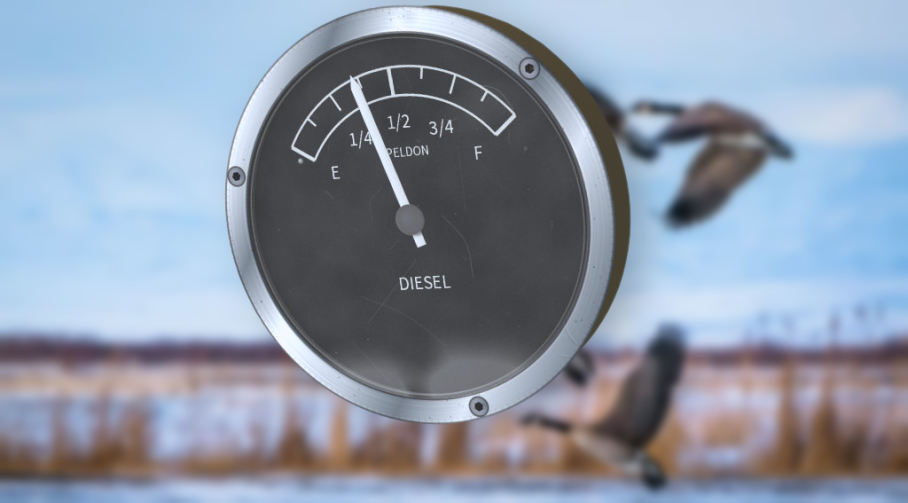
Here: **0.375**
